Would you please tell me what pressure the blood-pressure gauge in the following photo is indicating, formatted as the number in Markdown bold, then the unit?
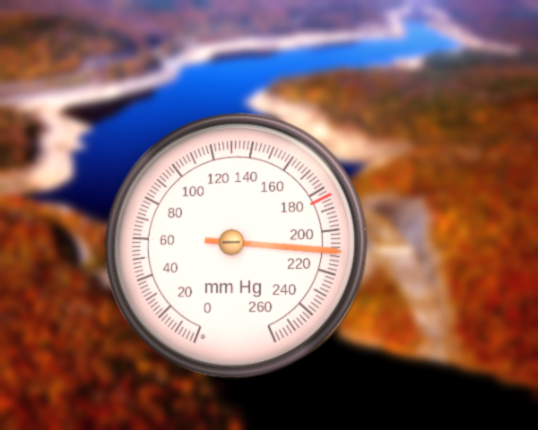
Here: **210** mmHg
